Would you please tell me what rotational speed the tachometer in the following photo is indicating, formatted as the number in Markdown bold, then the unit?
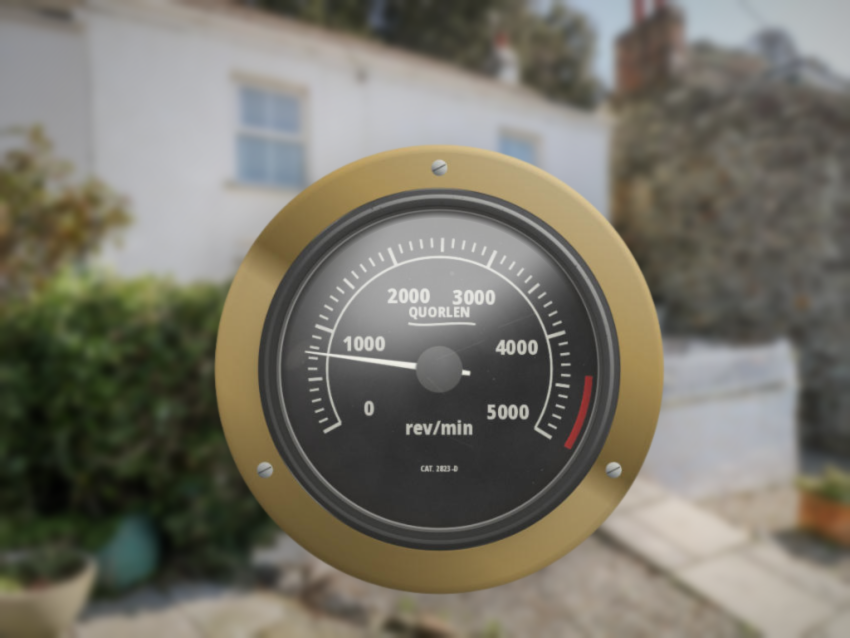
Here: **750** rpm
